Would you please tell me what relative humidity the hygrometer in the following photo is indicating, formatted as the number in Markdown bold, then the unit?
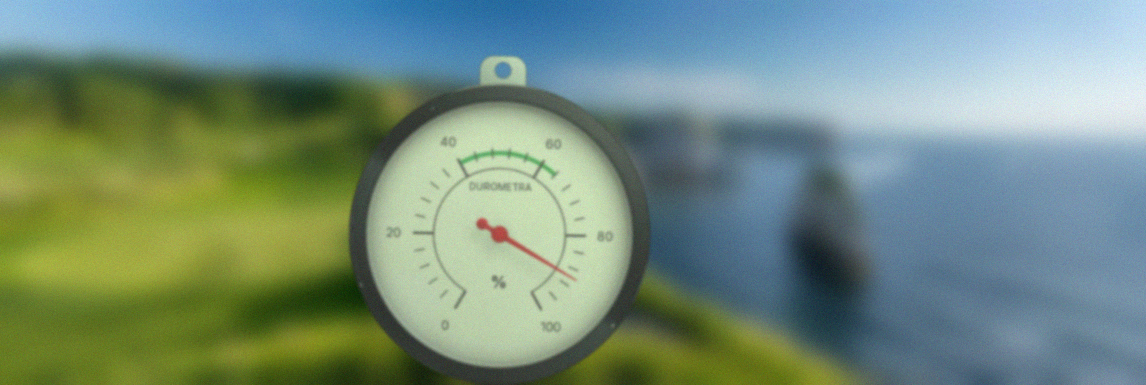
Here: **90** %
